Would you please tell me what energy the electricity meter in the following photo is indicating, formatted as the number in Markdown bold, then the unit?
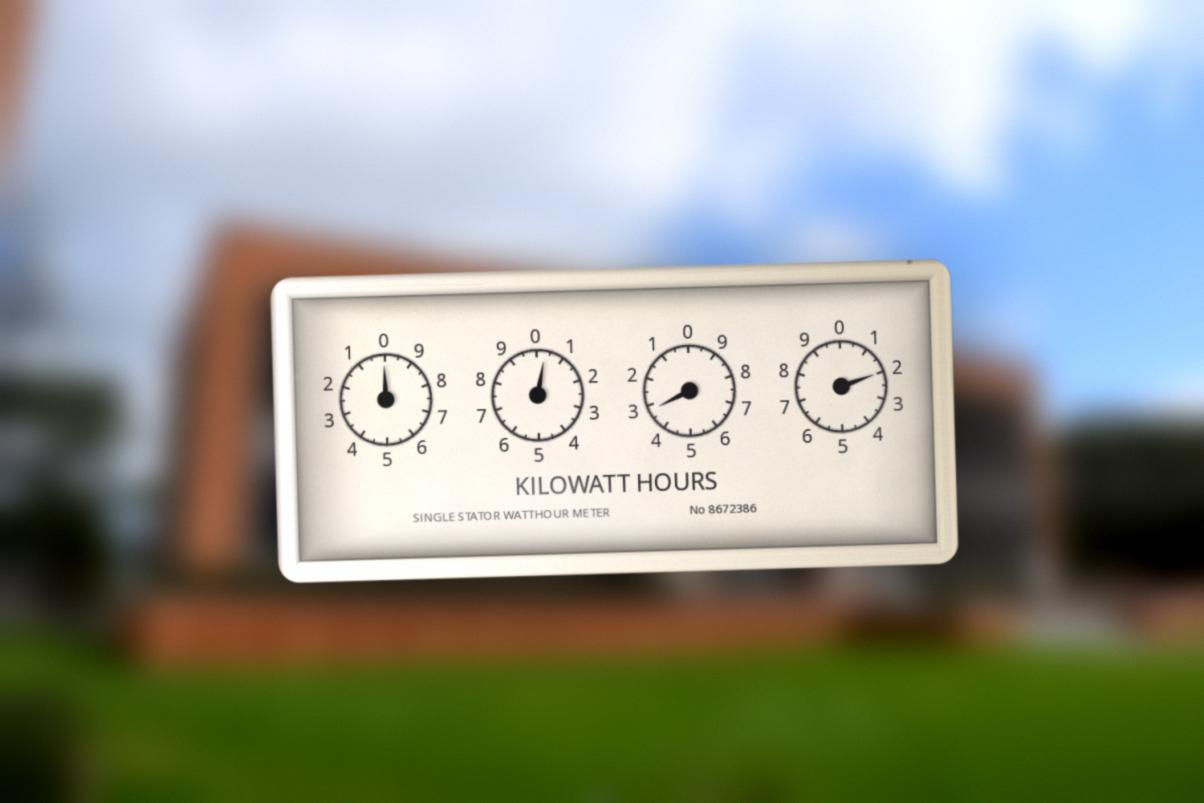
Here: **32** kWh
